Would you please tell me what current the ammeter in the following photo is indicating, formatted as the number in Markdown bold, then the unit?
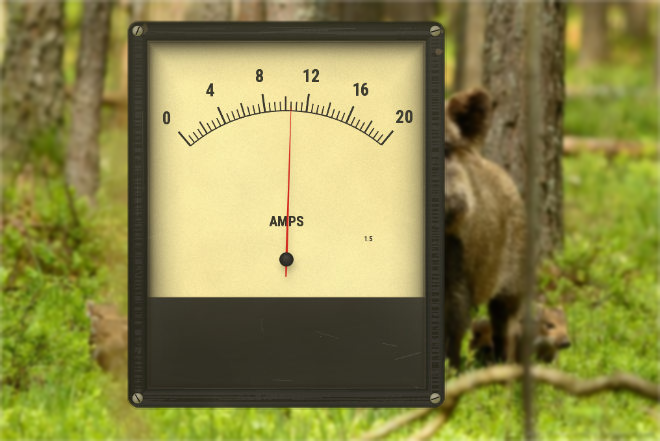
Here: **10.5** A
